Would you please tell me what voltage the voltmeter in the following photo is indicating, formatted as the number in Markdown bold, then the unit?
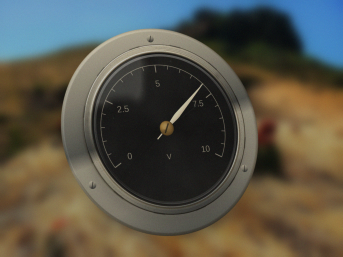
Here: **7** V
